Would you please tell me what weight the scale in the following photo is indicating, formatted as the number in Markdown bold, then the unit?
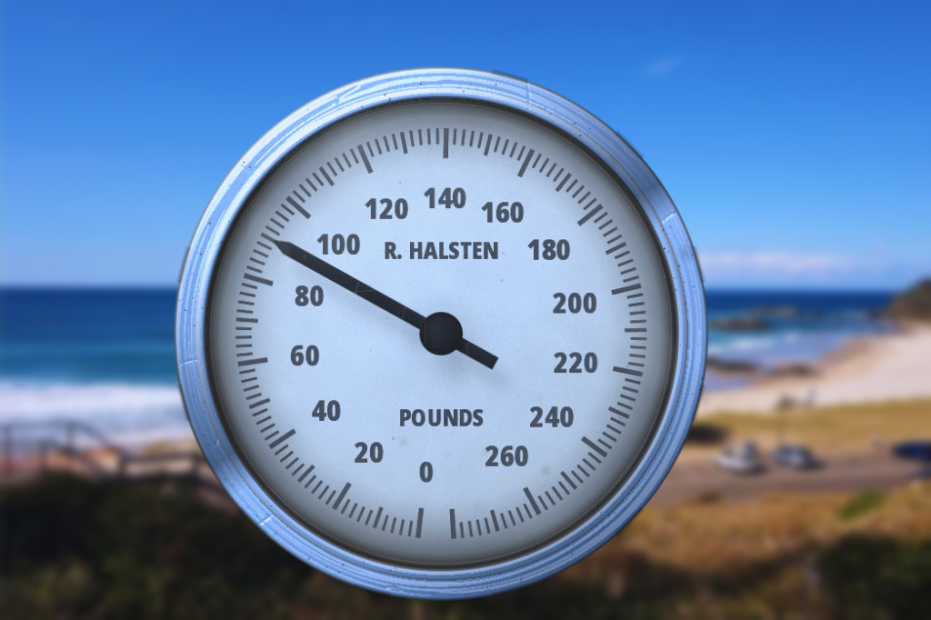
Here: **90** lb
